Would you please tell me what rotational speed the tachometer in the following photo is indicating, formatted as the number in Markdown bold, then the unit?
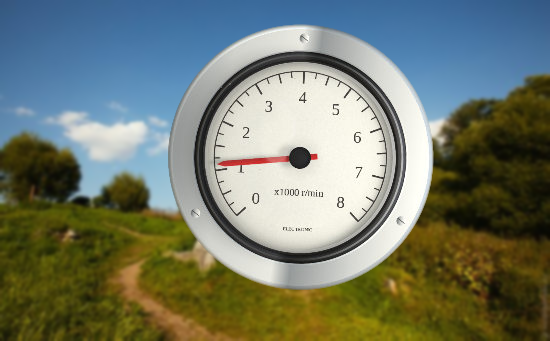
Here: **1125** rpm
